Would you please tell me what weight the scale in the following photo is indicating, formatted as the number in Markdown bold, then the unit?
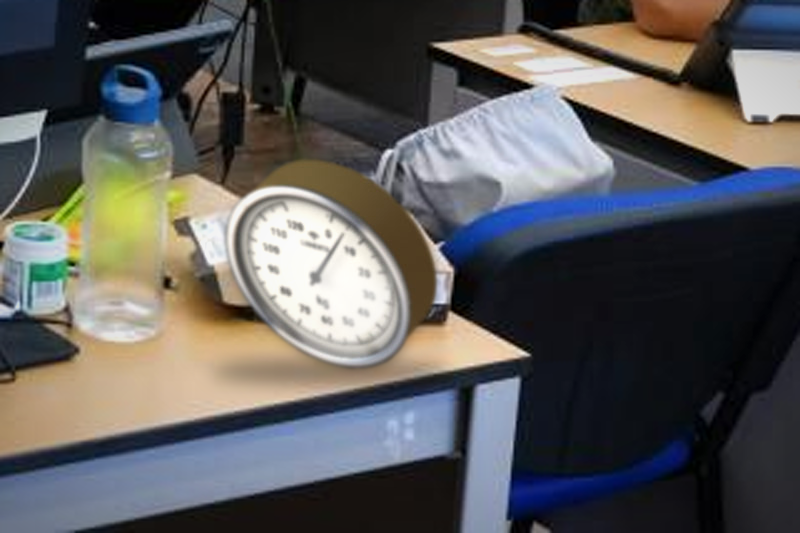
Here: **5** kg
